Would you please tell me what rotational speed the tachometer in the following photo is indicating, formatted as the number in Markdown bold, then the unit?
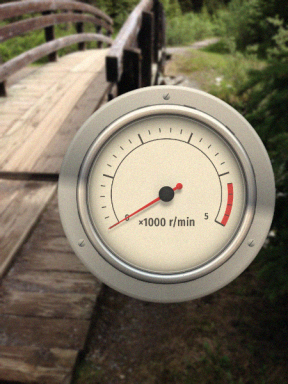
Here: **0** rpm
